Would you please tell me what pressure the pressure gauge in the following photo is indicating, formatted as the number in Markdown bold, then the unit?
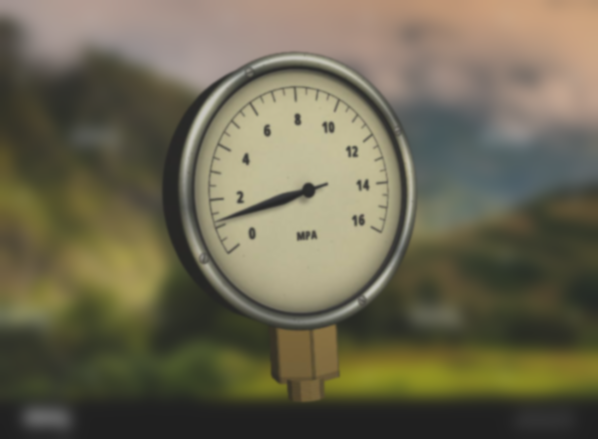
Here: **1.25** MPa
